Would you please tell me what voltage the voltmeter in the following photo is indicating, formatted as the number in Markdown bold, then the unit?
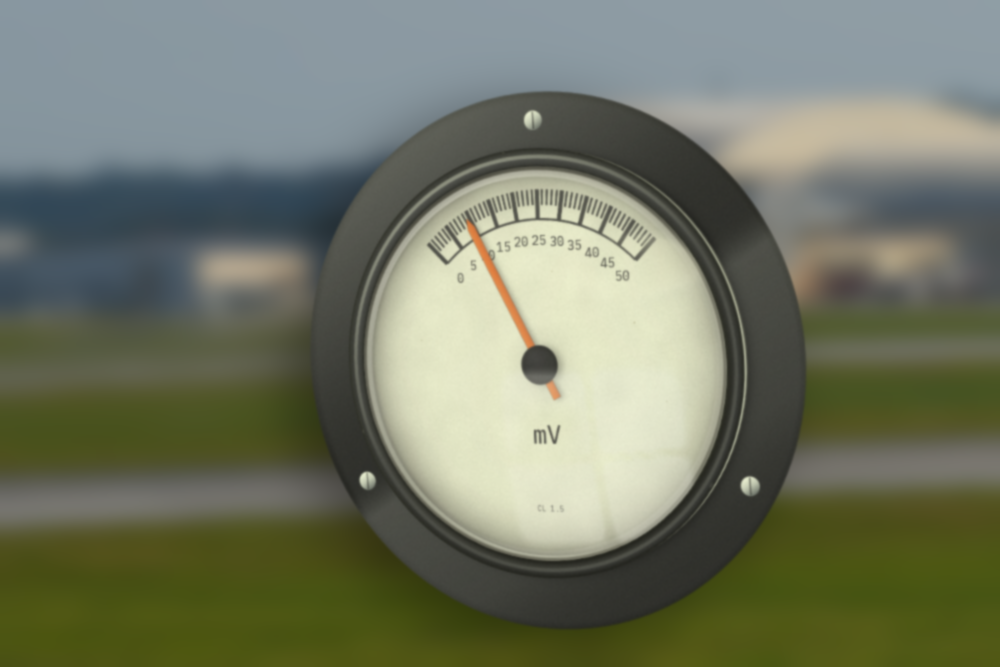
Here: **10** mV
